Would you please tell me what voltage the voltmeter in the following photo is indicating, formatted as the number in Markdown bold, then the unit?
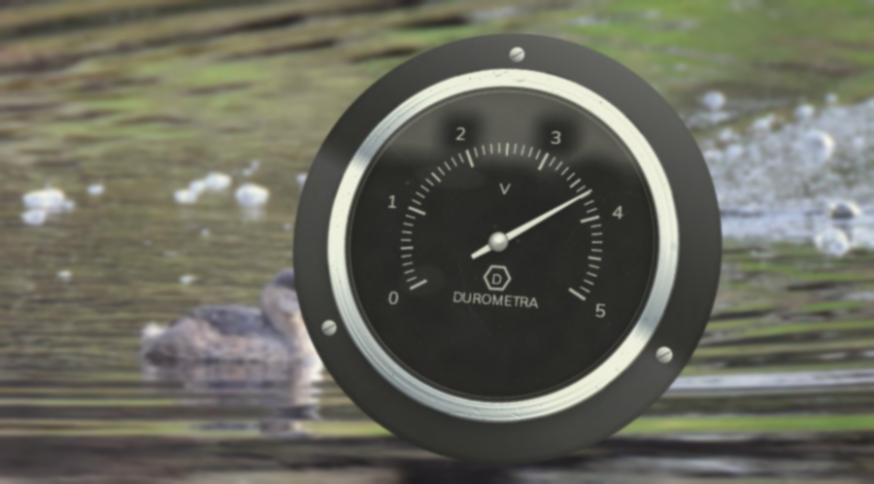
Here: **3.7** V
